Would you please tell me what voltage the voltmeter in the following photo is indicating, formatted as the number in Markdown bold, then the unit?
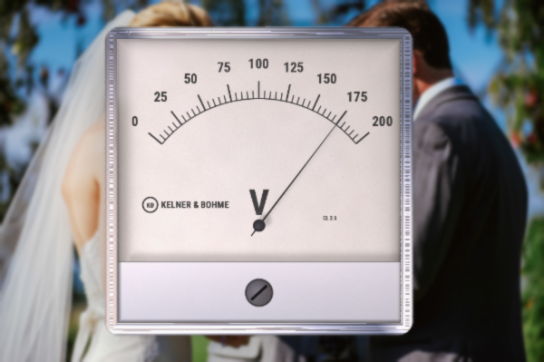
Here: **175** V
